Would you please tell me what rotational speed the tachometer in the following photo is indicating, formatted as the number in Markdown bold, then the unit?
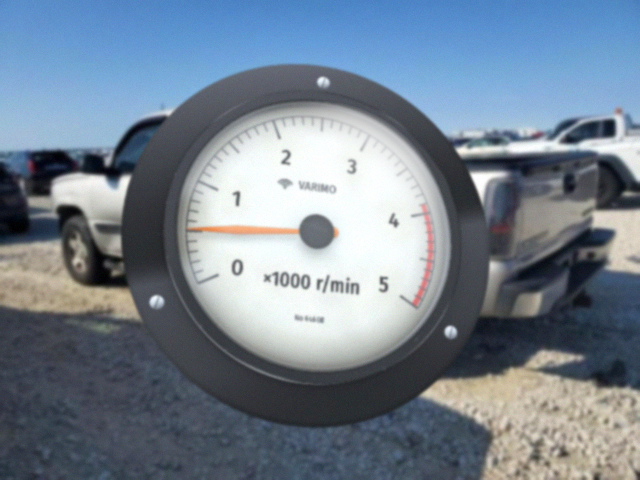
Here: **500** rpm
